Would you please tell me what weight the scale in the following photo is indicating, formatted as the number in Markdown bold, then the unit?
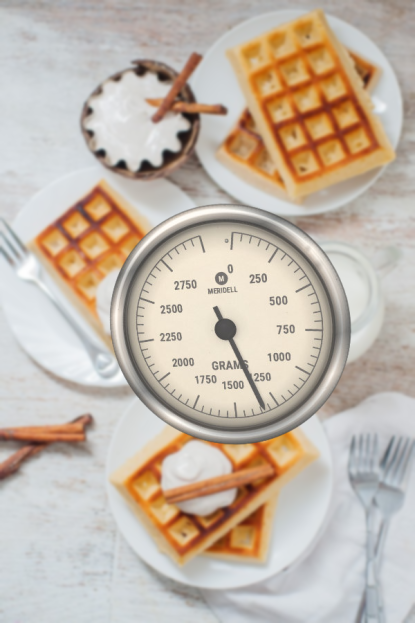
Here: **1325** g
